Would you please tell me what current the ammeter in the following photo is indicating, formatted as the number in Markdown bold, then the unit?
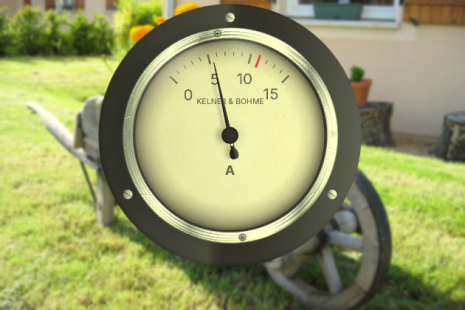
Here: **5.5** A
